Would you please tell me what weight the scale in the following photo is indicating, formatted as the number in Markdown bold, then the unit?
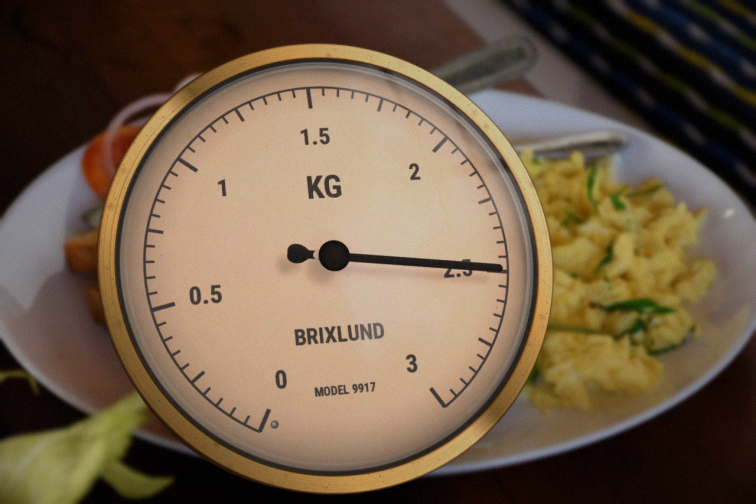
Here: **2.5** kg
